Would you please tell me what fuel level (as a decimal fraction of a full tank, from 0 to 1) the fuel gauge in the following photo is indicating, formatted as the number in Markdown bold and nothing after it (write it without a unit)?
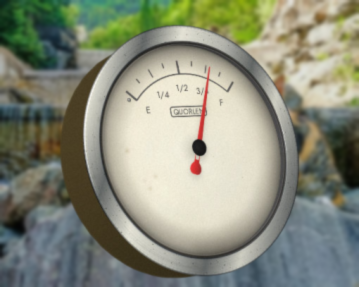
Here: **0.75**
